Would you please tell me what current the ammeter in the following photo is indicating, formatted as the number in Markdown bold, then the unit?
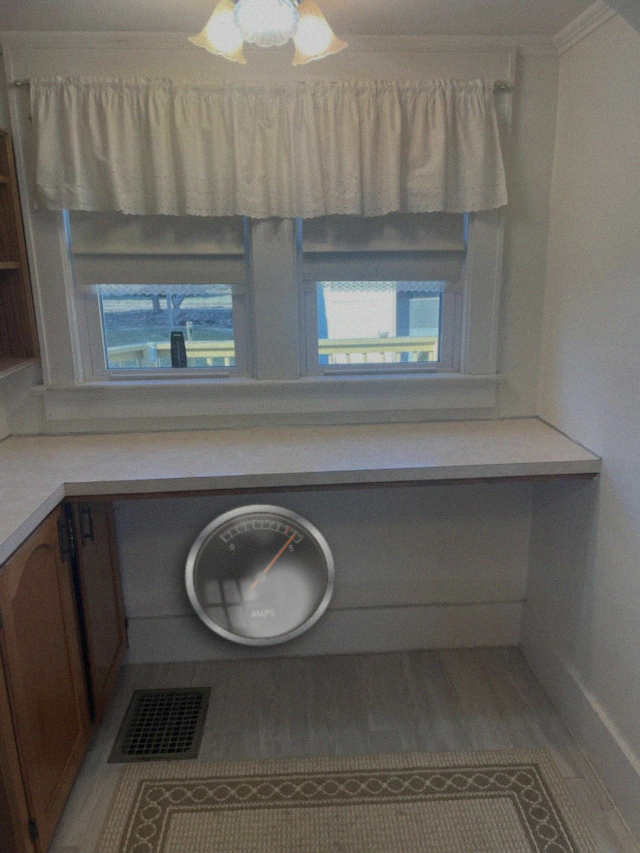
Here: **4.5** A
